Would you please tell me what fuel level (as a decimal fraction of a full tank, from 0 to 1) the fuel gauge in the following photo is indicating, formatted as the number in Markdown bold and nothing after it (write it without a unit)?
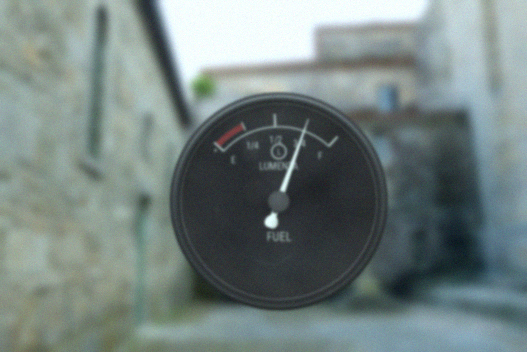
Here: **0.75**
